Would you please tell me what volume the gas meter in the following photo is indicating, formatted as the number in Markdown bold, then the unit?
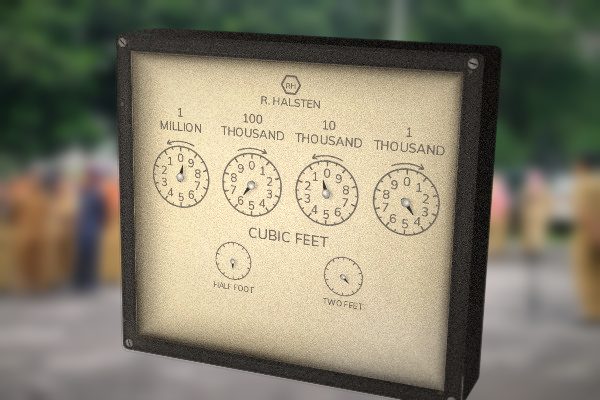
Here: **960400** ft³
